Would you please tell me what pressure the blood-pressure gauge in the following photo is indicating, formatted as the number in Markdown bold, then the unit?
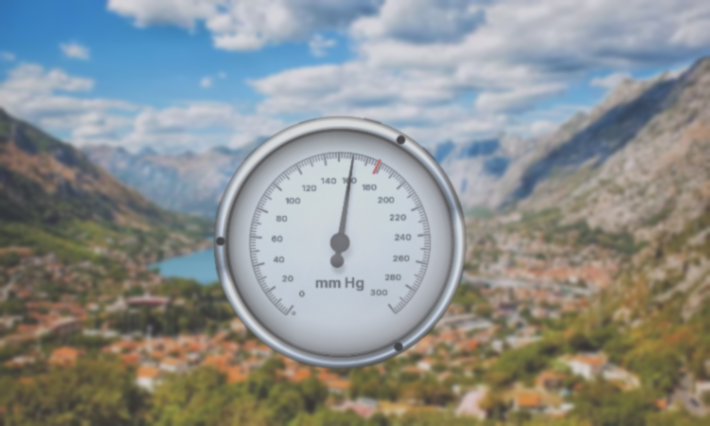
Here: **160** mmHg
